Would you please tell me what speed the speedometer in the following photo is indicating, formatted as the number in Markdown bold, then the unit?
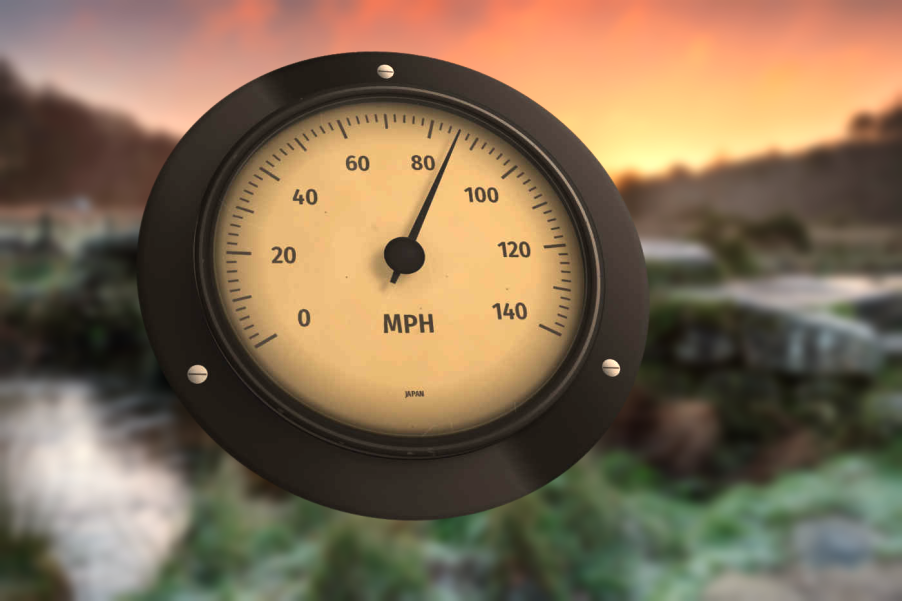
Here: **86** mph
